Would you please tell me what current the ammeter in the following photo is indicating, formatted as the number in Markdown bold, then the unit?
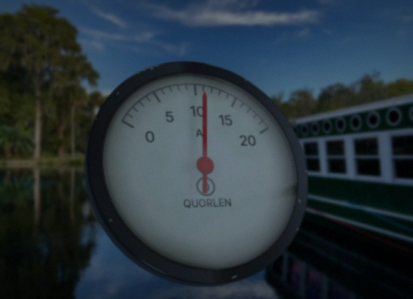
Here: **11** A
